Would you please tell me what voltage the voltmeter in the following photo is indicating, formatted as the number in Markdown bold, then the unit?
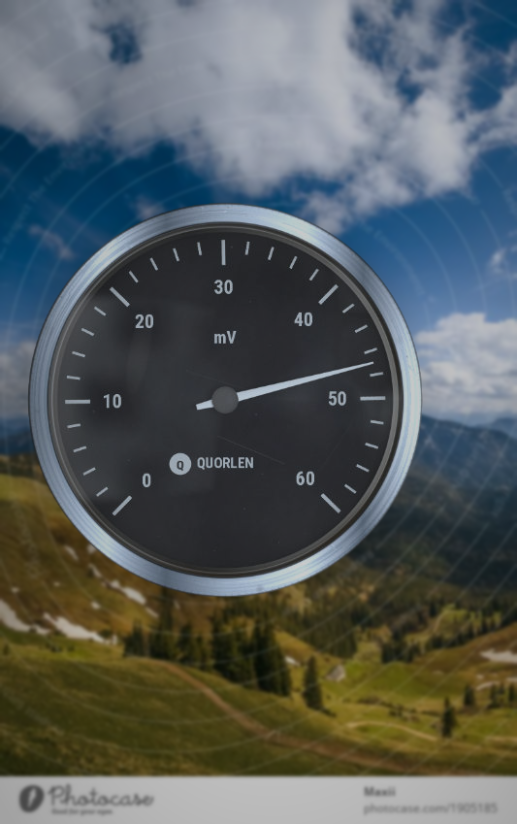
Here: **47** mV
